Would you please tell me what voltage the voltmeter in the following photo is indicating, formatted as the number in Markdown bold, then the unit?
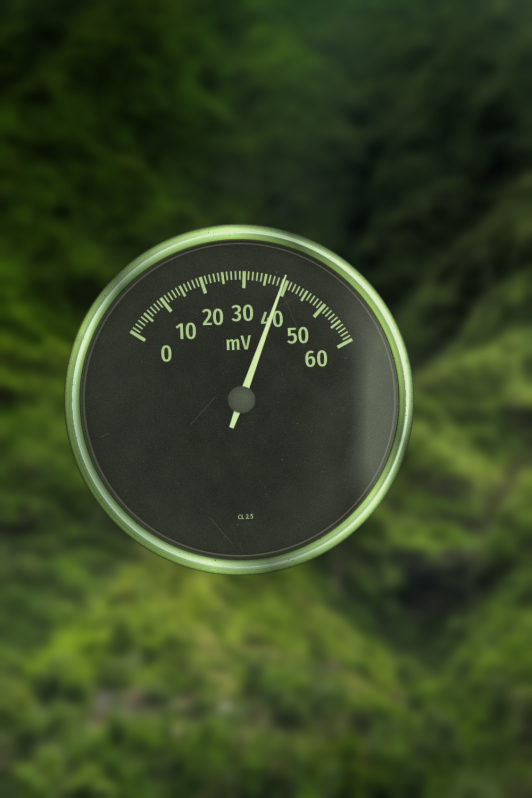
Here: **39** mV
